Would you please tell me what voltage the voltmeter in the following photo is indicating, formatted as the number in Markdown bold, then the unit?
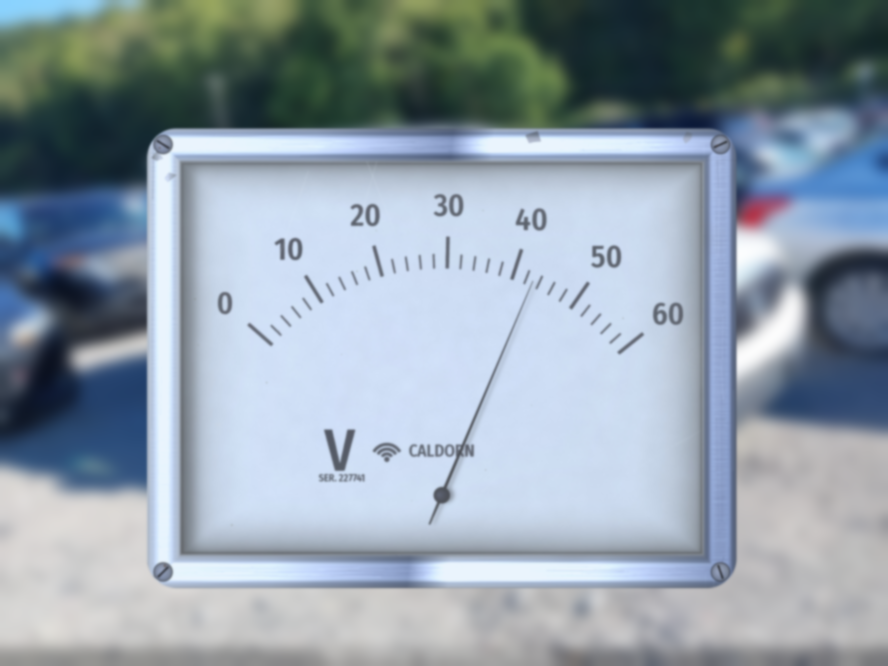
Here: **43** V
